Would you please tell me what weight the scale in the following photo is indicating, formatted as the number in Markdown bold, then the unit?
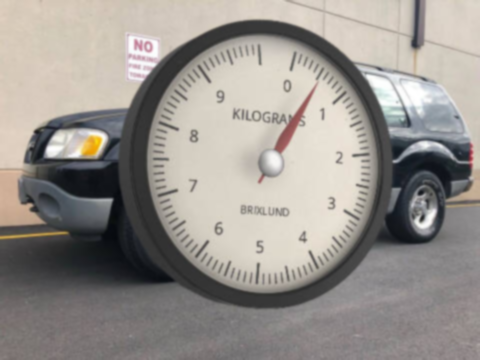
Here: **0.5** kg
